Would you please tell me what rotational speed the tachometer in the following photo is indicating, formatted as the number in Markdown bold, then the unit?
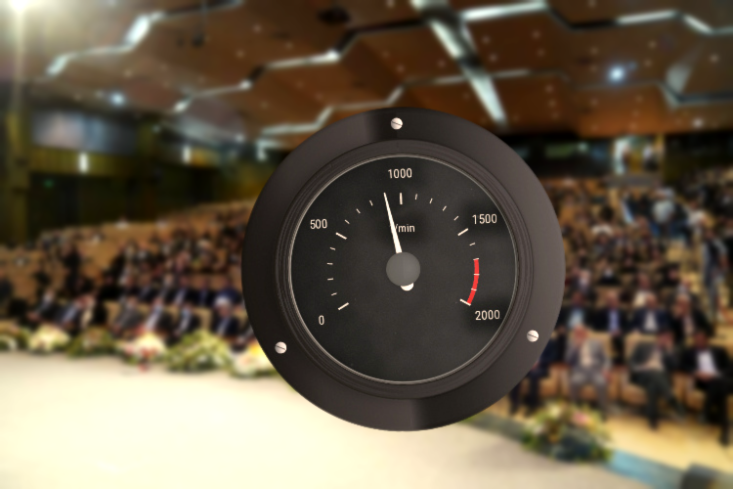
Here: **900** rpm
